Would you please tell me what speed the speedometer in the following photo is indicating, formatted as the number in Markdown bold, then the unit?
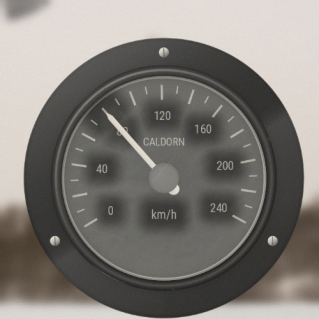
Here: **80** km/h
